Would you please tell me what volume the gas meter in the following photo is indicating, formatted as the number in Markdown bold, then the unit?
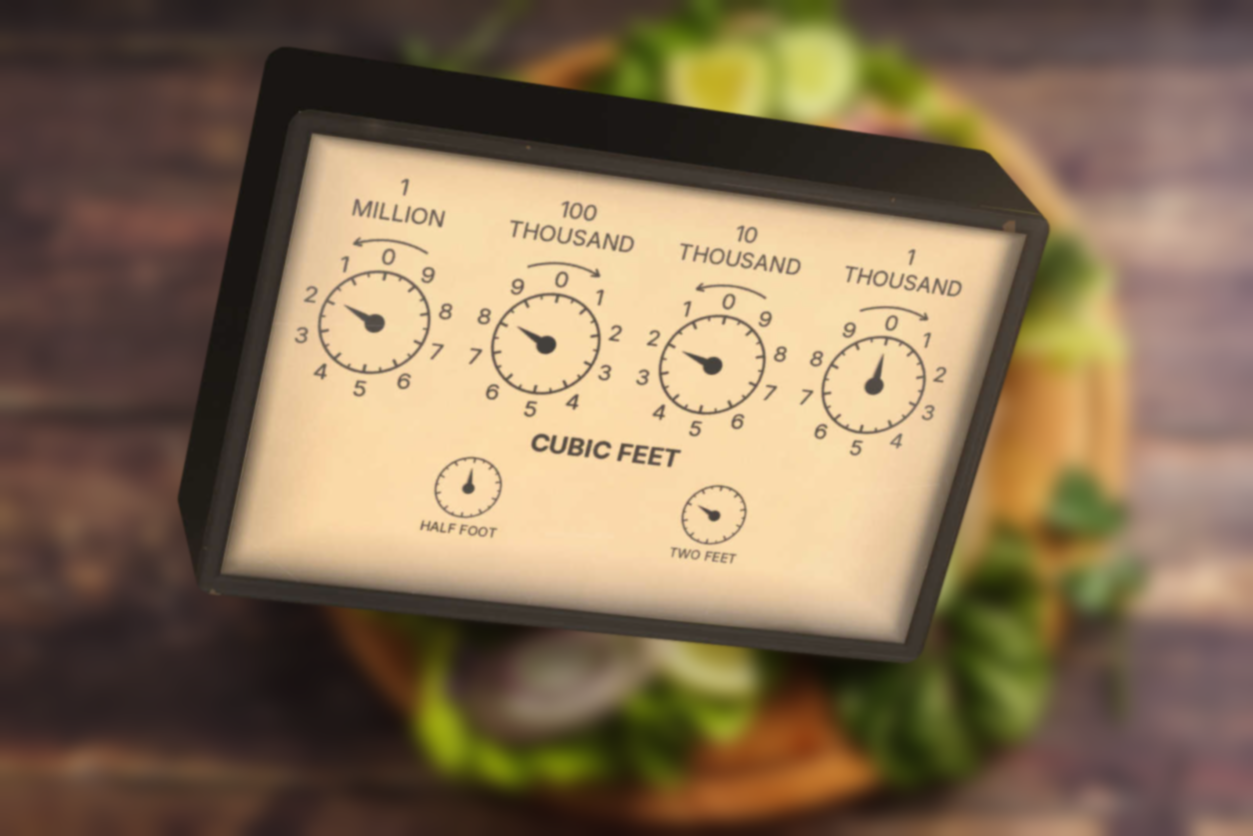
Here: **182000** ft³
